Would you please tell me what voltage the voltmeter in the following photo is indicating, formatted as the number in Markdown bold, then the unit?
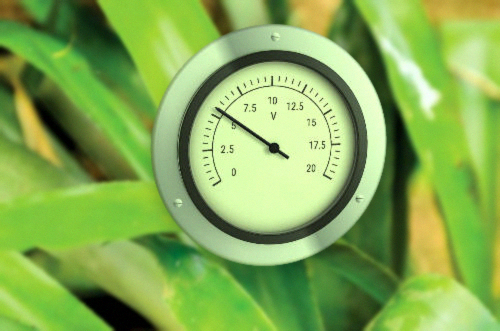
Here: **5.5** V
